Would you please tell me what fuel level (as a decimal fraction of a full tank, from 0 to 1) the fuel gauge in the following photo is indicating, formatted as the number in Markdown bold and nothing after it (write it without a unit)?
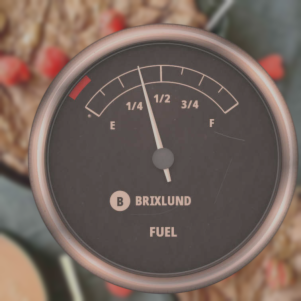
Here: **0.375**
